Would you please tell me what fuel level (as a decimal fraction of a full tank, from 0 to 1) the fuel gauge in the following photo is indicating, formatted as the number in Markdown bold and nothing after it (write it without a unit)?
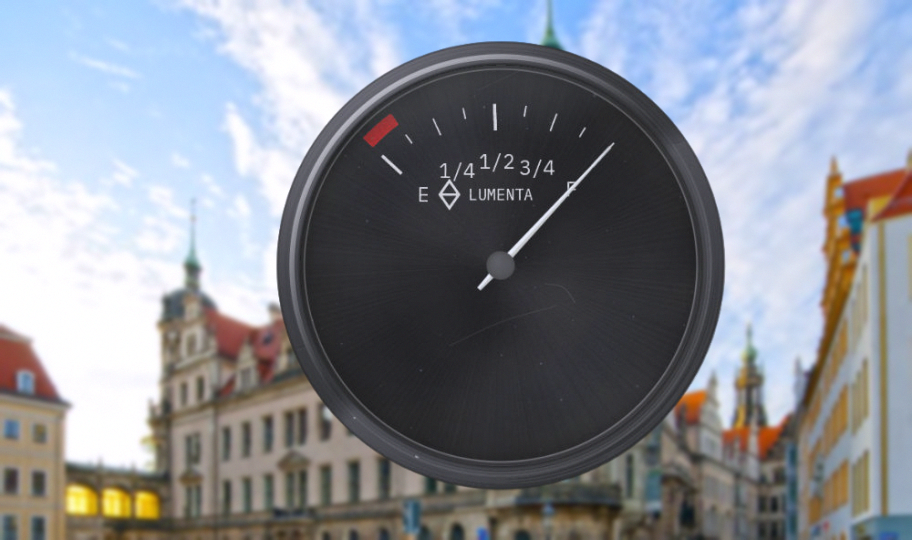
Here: **1**
